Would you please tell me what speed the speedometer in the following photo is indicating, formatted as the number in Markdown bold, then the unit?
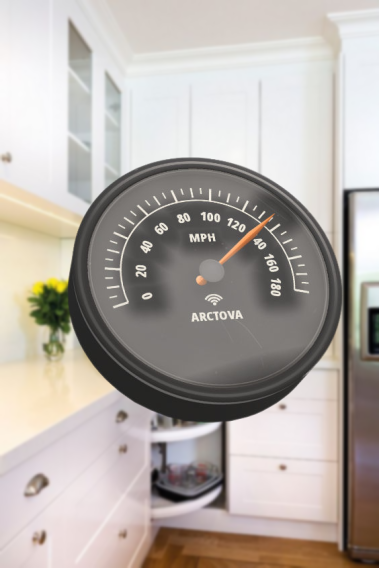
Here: **135** mph
